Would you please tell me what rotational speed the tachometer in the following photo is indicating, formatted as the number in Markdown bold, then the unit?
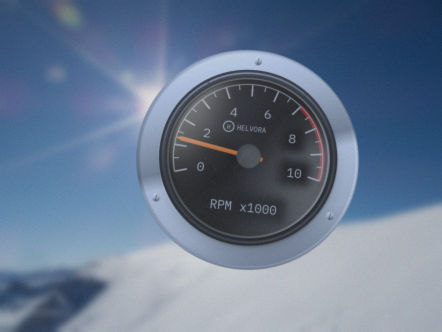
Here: **1250** rpm
